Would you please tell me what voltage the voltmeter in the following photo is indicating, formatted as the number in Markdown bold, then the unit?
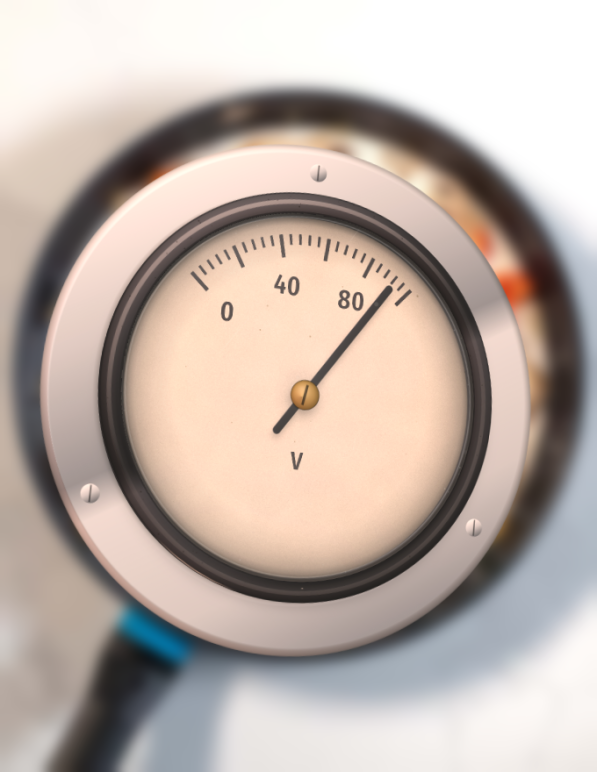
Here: **92** V
